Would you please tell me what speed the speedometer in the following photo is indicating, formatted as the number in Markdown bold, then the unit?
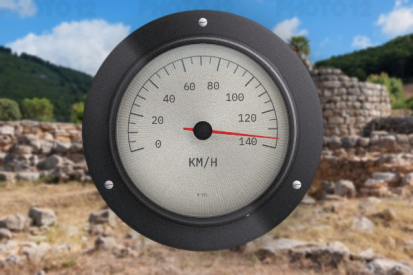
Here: **135** km/h
